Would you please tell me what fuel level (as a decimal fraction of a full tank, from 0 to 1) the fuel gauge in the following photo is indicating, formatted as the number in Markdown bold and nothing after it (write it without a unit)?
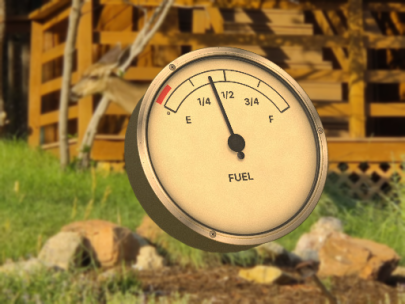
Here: **0.375**
